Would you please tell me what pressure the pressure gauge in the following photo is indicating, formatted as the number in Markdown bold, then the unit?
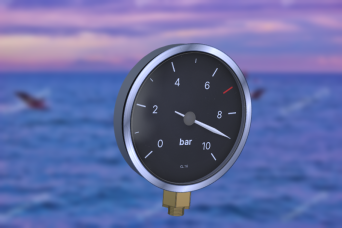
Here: **9** bar
